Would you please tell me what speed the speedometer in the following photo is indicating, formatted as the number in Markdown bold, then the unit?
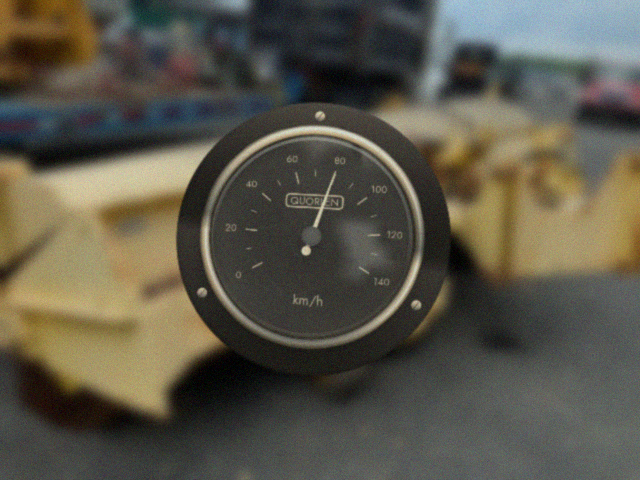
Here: **80** km/h
